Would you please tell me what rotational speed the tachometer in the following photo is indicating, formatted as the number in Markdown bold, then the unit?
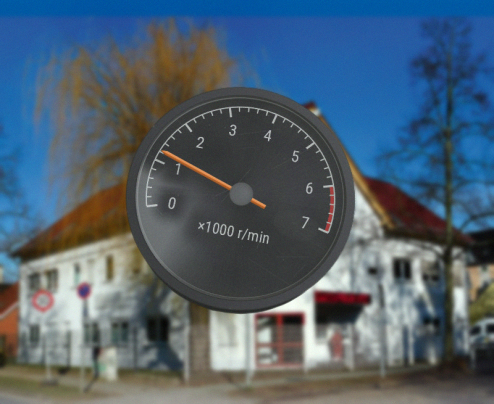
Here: **1200** rpm
